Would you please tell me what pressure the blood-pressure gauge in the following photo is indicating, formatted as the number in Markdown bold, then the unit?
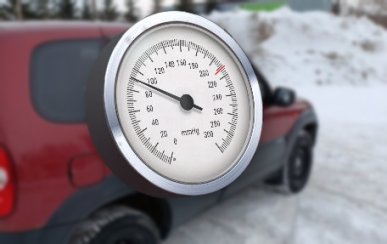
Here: **90** mmHg
